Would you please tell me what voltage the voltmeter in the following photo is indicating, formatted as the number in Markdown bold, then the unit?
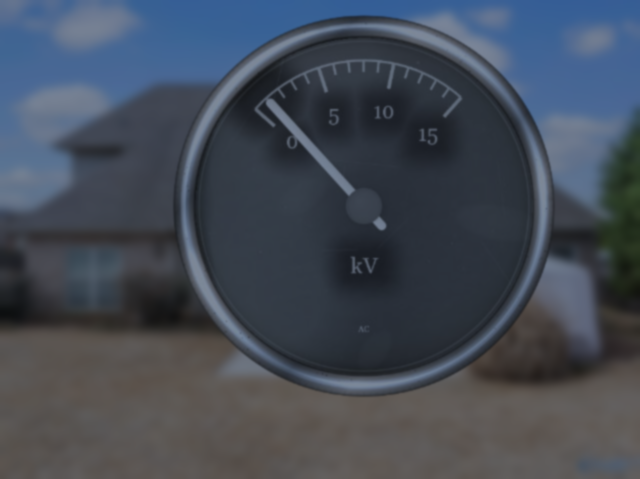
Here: **1** kV
